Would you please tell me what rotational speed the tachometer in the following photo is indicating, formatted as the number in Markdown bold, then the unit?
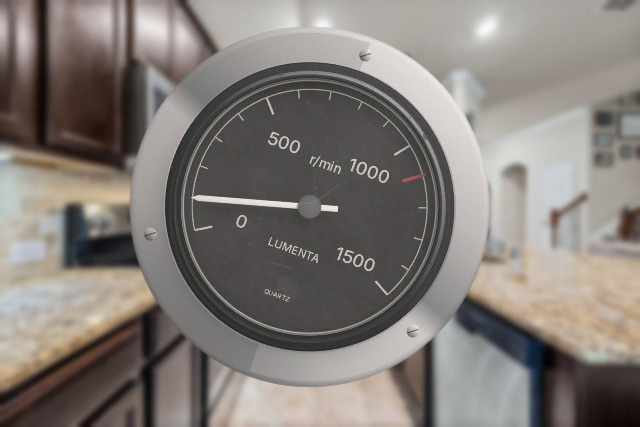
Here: **100** rpm
